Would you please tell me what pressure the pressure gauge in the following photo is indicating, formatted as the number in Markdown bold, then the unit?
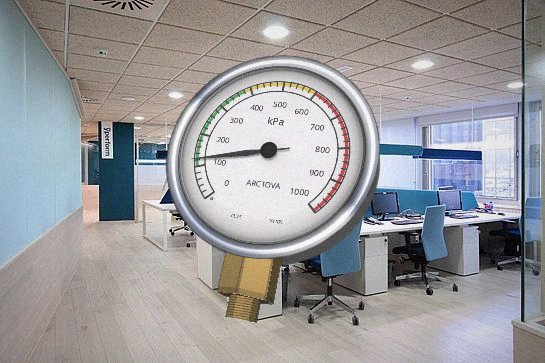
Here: **120** kPa
